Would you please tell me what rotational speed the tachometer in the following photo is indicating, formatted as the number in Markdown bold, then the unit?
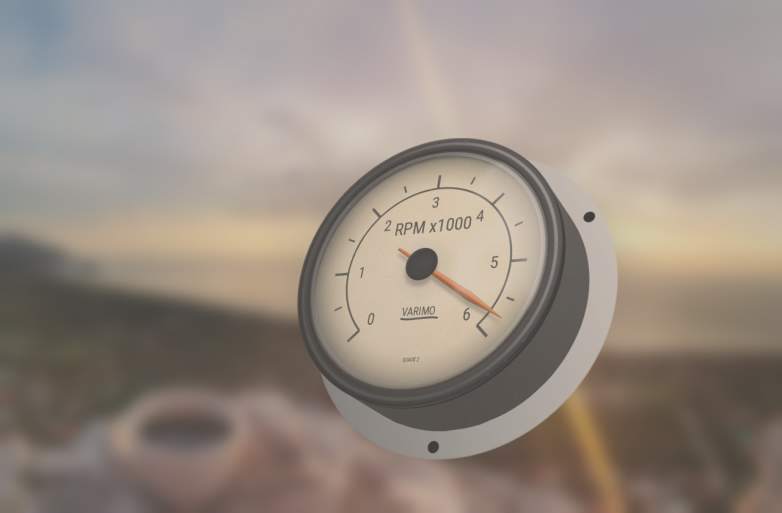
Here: **5750** rpm
